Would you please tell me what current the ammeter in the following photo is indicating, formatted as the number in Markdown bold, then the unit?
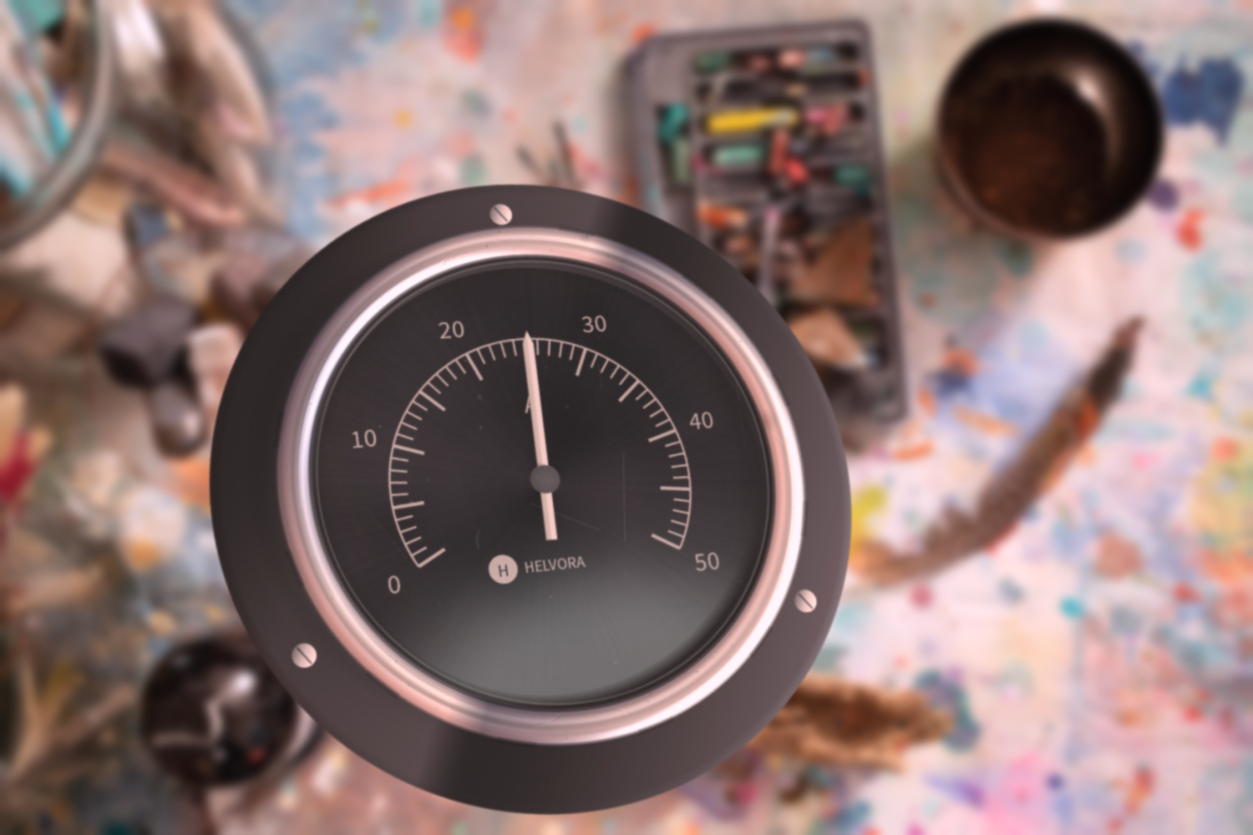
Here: **25** A
